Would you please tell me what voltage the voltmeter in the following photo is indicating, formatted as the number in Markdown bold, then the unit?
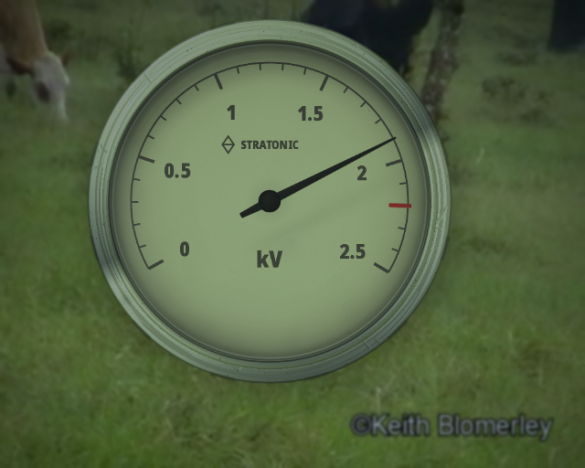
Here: **1.9** kV
